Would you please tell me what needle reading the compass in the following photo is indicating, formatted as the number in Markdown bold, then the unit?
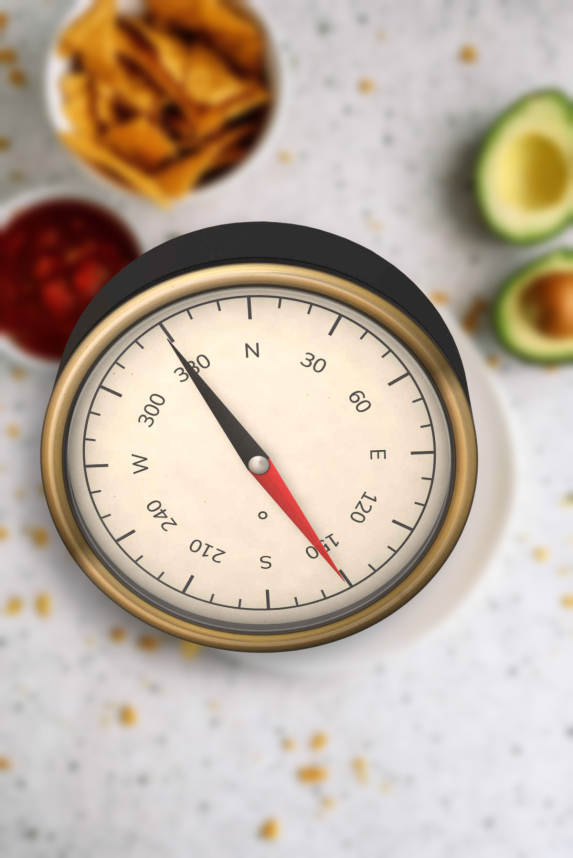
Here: **150** °
